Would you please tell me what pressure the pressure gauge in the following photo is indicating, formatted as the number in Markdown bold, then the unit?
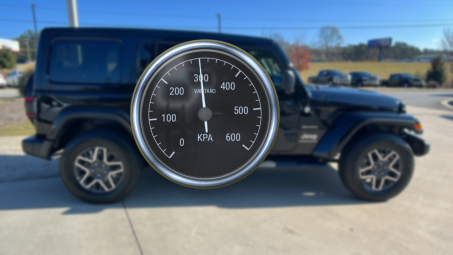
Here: **300** kPa
